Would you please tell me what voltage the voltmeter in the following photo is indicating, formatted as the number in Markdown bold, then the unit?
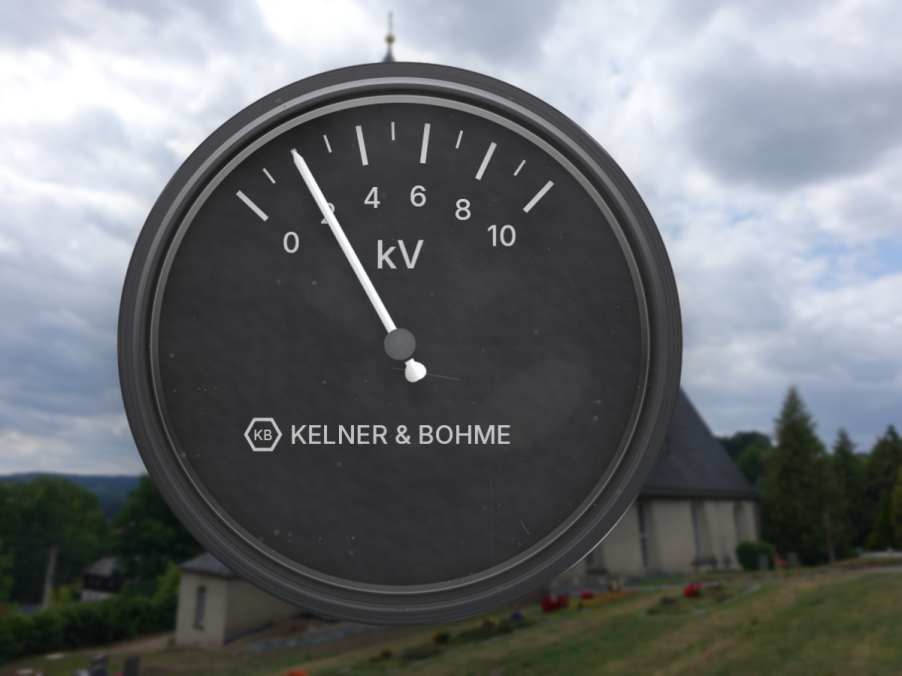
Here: **2** kV
